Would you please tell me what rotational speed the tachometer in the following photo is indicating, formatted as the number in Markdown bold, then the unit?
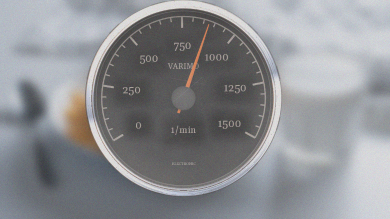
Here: **875** rpm
